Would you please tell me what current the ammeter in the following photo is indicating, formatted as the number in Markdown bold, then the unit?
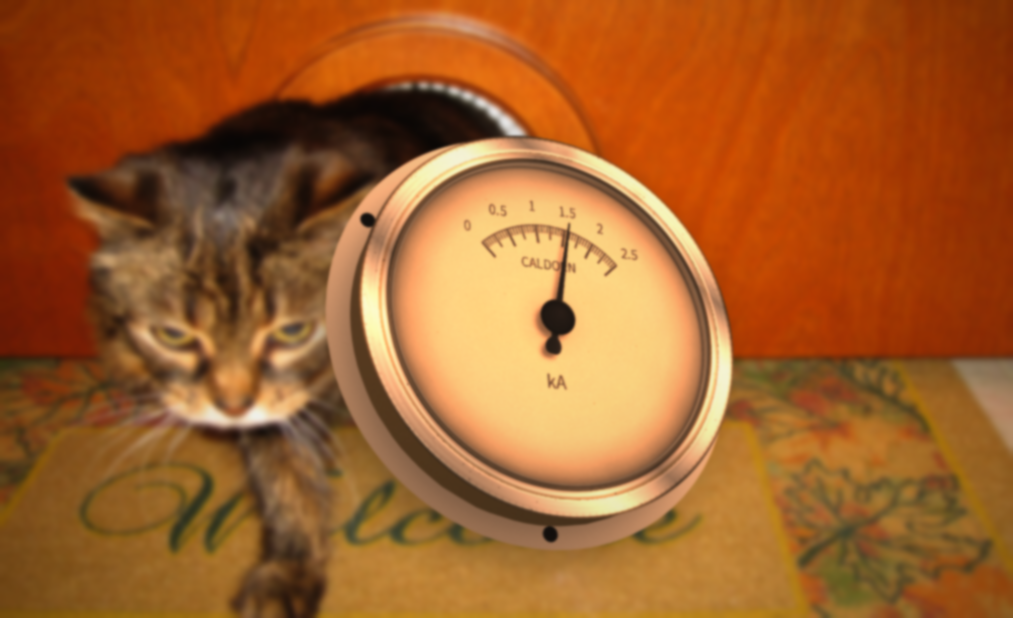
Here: **1.5** kA
